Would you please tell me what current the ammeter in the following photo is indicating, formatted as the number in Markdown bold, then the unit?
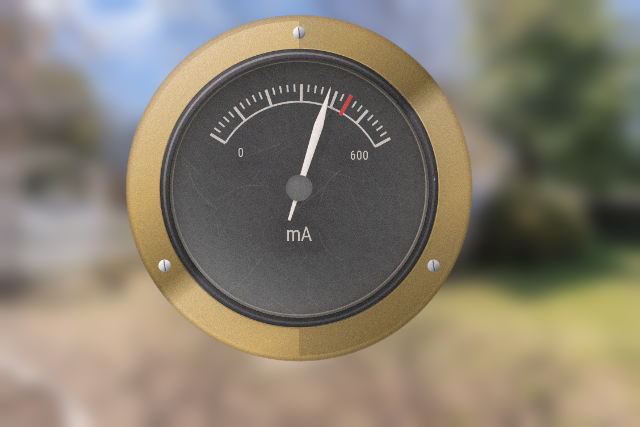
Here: **380** mA
